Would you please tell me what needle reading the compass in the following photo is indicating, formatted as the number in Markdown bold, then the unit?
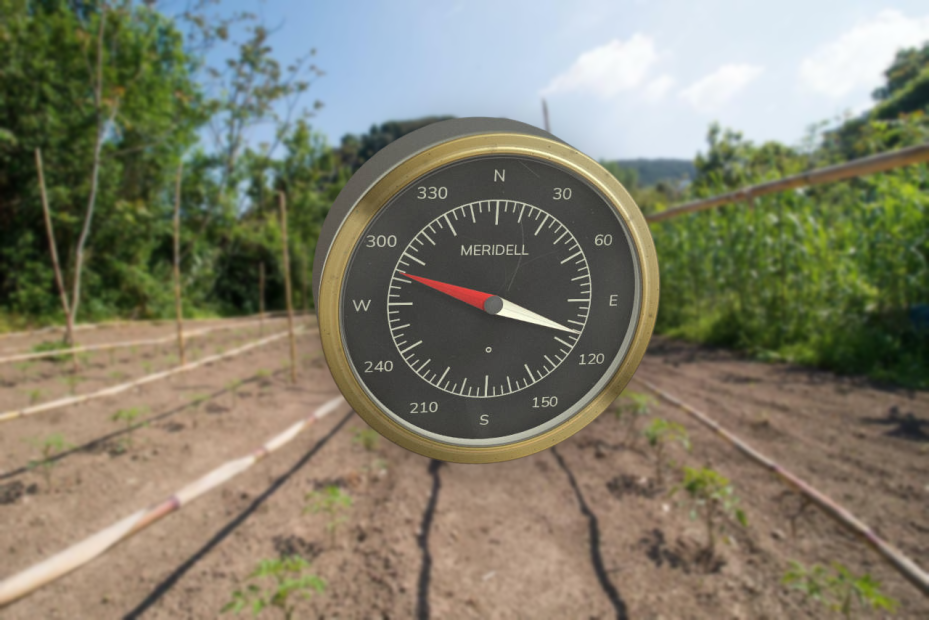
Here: **290** °
